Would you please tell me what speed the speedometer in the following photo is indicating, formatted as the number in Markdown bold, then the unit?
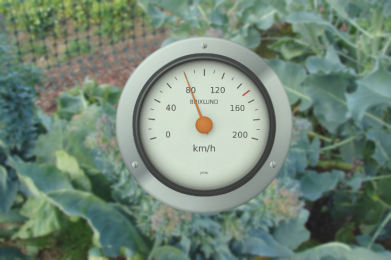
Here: **80** km/h
